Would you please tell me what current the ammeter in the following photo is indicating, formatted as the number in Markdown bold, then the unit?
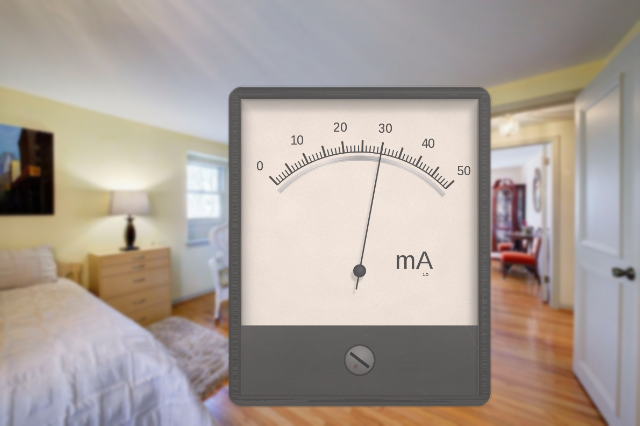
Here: **30** mA
